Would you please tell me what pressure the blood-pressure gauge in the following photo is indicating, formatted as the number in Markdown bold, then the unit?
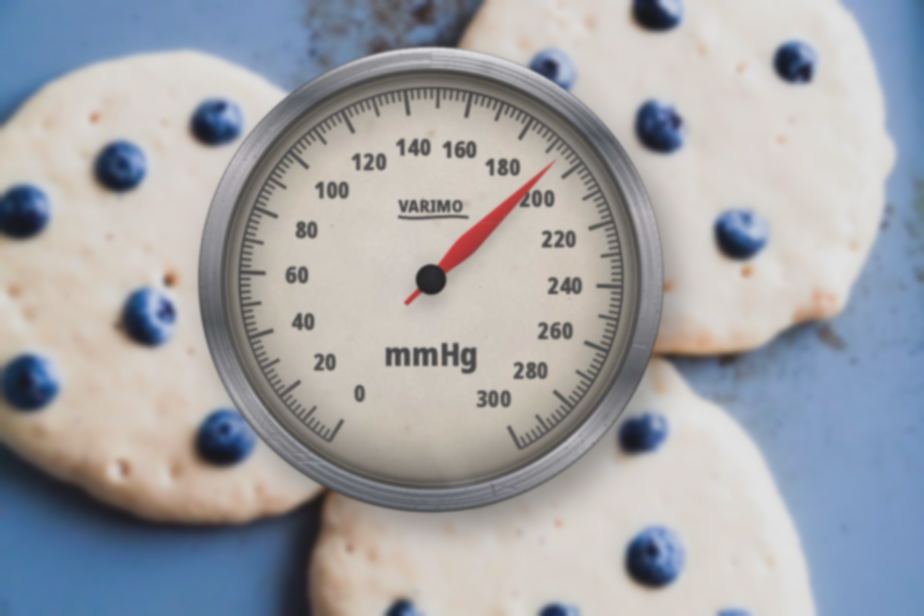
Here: **194** mmHg
